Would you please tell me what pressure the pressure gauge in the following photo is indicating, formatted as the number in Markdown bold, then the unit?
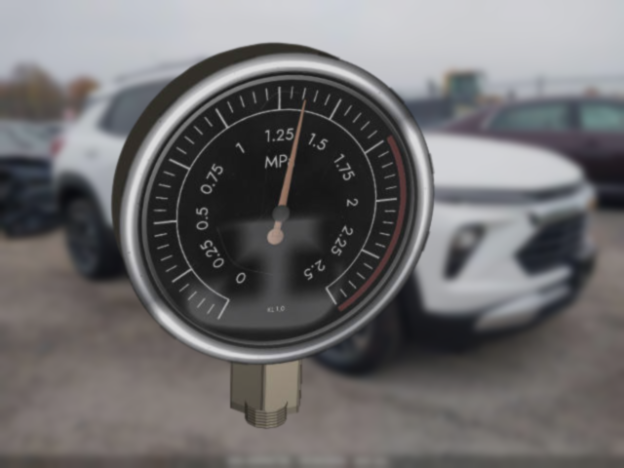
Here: **1.35** MPa
